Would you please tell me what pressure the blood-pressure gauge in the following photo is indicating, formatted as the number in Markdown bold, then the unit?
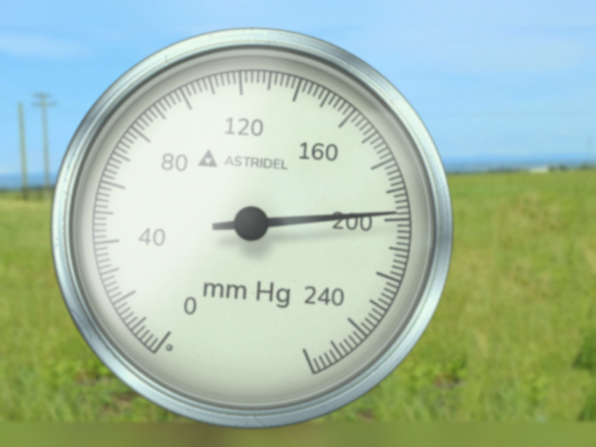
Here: **198** mmHg
